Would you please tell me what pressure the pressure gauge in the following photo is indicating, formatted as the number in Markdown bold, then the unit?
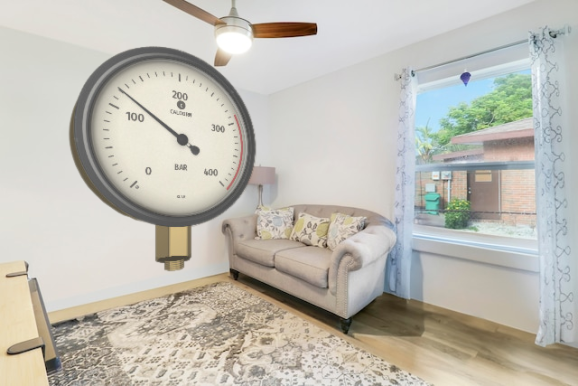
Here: **120** bar
